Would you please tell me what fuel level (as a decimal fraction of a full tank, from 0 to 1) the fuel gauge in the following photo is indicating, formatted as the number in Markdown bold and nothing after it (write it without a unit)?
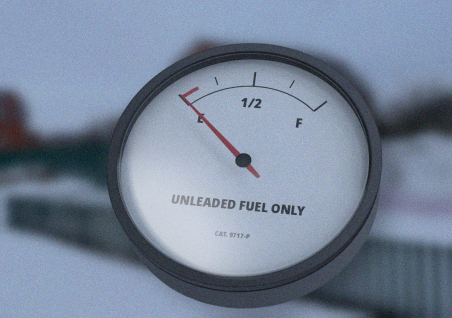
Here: **0**
